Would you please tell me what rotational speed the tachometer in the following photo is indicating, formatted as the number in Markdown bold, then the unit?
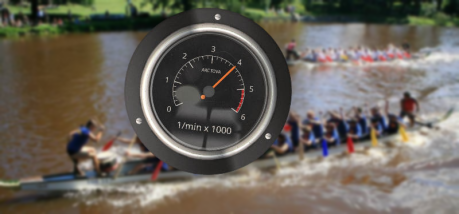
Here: **4000** rpm
